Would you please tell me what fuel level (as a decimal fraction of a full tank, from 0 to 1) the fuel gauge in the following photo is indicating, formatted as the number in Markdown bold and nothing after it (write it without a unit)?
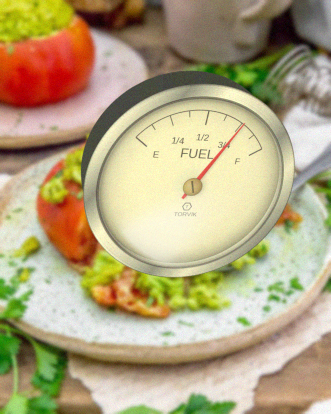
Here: **0.75**
